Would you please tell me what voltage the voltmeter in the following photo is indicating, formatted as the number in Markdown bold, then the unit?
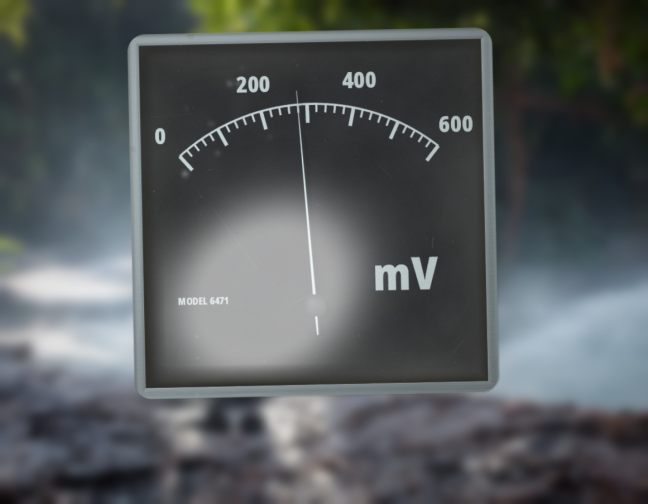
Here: **280** mV
